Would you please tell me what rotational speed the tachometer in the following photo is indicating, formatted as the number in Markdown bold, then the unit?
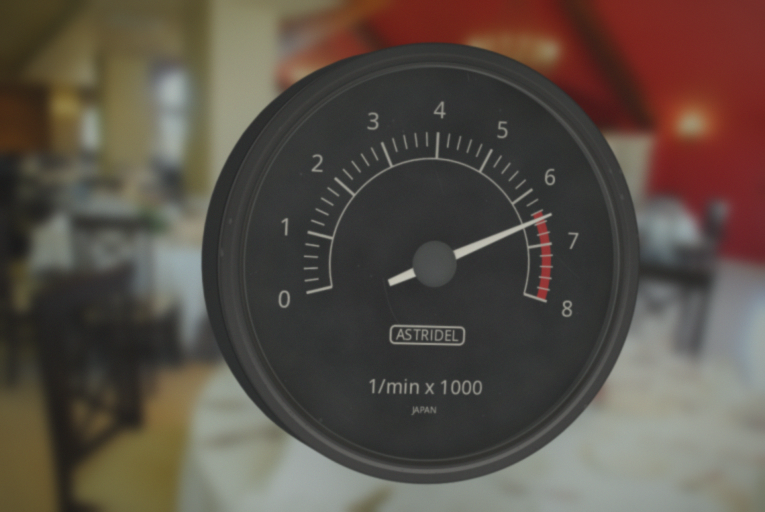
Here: **6500** rpm
